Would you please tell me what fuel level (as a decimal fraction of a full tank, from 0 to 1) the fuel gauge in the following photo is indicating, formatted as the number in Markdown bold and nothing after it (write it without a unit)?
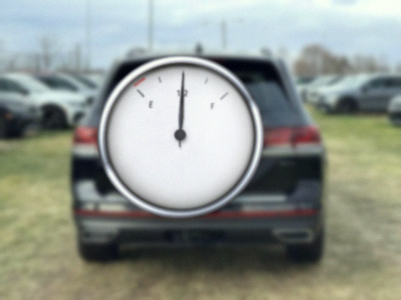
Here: **0.5**
